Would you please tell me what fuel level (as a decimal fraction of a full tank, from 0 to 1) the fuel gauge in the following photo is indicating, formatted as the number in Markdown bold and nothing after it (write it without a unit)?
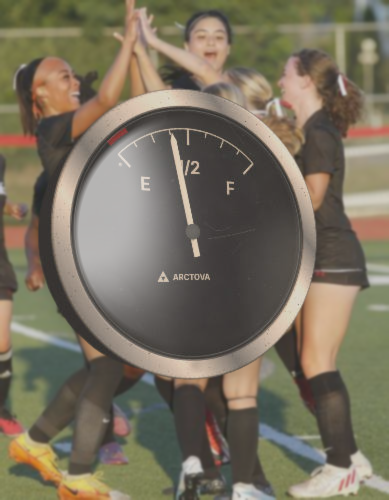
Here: **0.375**
